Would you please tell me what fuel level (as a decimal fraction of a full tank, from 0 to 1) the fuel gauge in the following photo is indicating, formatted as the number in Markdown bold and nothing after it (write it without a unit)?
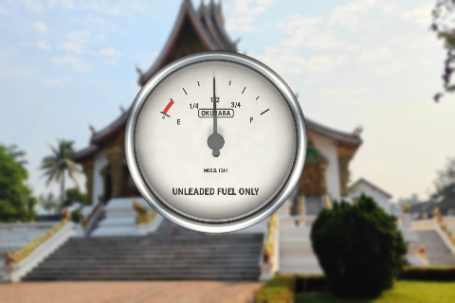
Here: **0.5**
